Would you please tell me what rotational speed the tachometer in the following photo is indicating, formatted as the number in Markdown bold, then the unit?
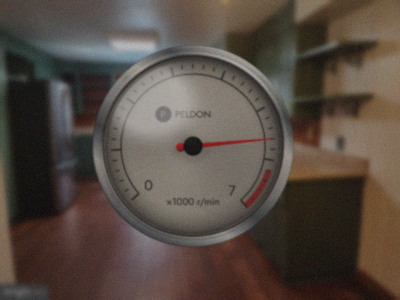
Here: **5600** rpm
